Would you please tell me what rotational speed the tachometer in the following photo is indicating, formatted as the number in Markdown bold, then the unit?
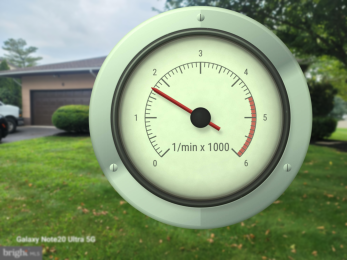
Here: **1700** rpm
